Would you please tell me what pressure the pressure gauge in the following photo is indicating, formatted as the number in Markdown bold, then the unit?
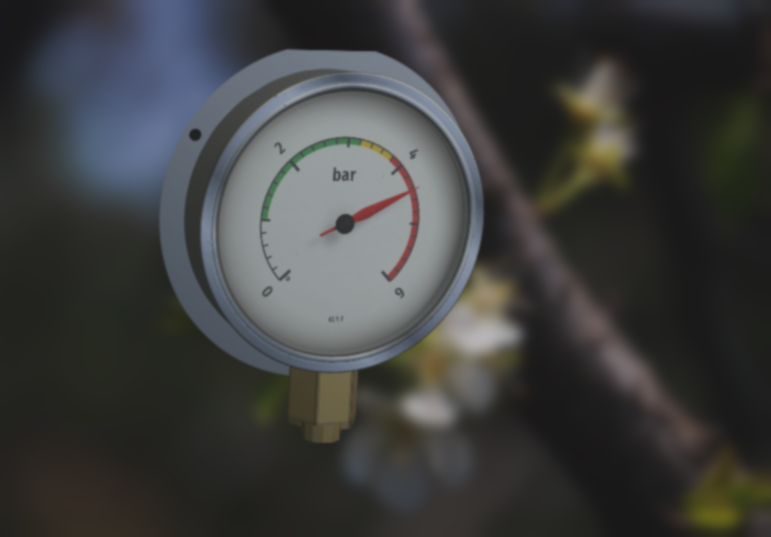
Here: **4.4** bar
